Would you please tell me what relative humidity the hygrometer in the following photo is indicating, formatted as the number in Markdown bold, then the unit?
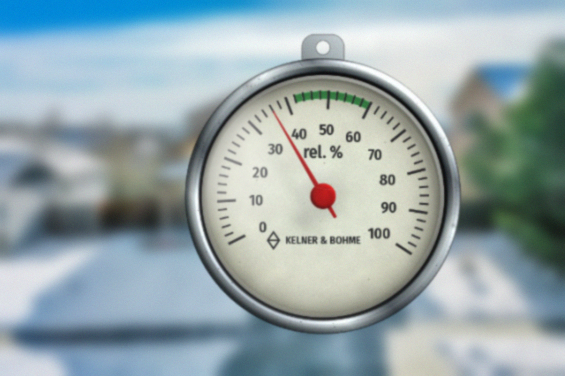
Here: **36** %
